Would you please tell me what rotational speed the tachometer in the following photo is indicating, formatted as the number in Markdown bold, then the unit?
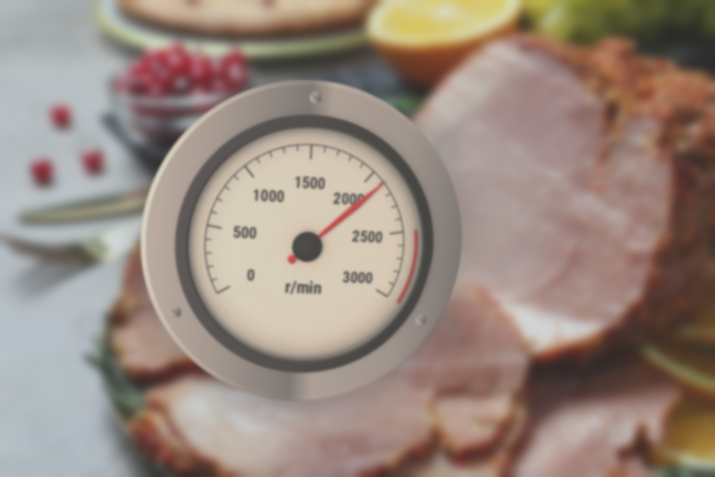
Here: **2100** rpm
